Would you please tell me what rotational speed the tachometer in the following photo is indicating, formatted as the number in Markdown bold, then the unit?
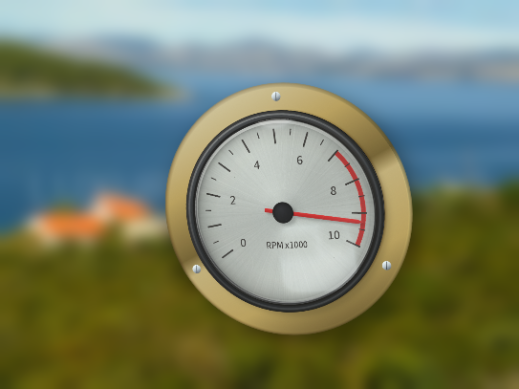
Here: **9250** rpm
